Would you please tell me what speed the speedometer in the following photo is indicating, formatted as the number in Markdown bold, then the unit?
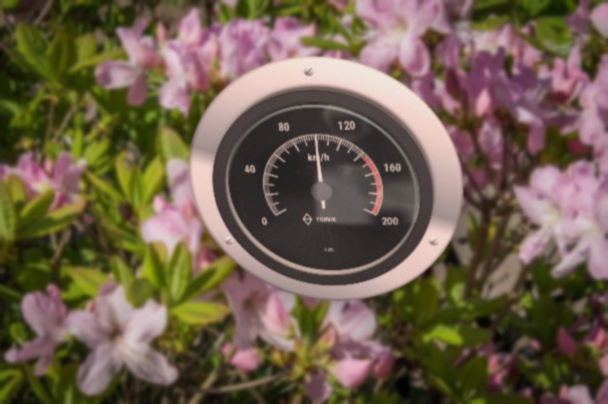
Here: **100** km/h
